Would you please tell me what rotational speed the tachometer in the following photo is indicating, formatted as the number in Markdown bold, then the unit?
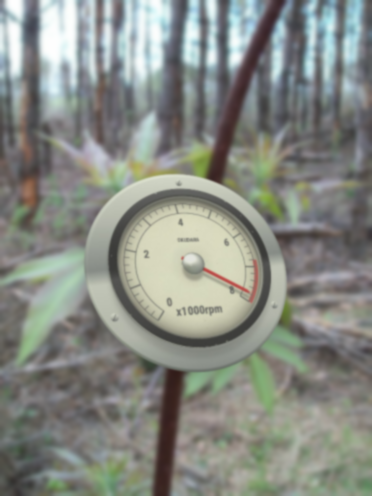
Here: **7800** rpm
